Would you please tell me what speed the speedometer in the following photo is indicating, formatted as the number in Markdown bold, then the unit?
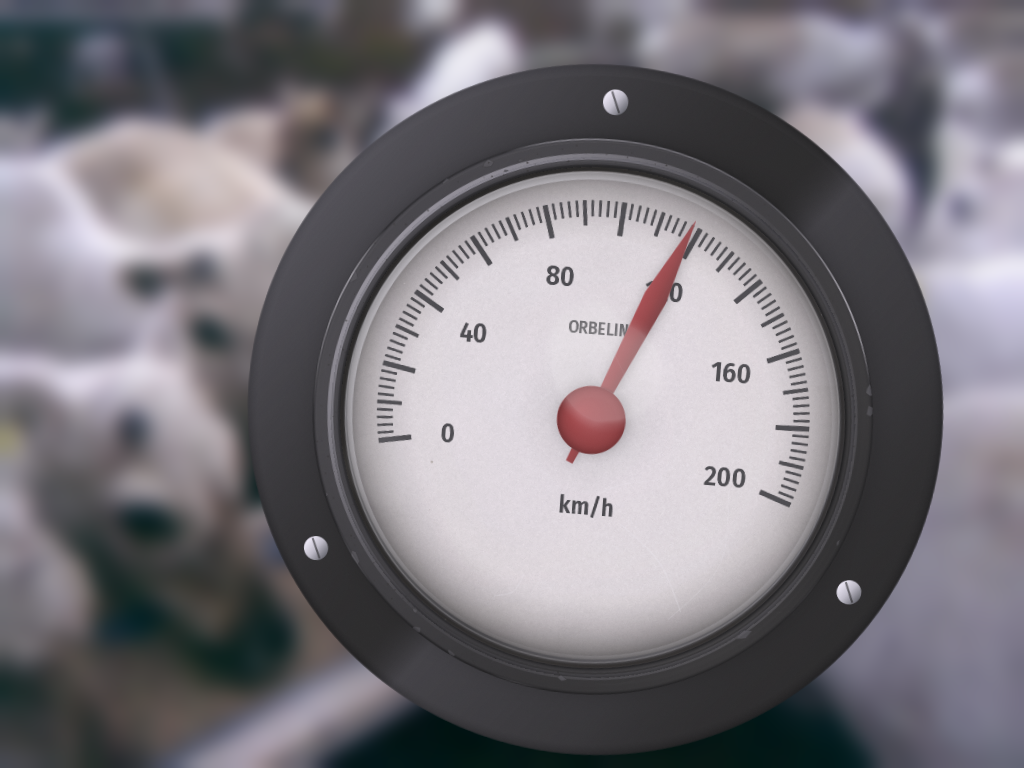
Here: **118** km/h
